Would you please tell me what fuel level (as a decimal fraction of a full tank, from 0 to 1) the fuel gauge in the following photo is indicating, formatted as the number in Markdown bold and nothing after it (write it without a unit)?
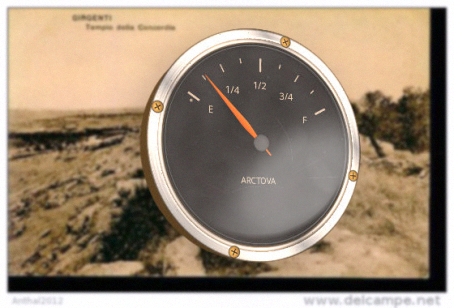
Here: **0.125**
